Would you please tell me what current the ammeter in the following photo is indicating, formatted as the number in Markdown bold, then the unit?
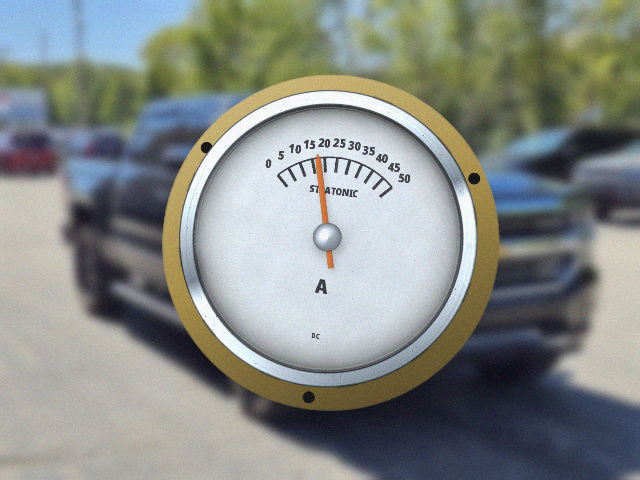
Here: **17.5** A
